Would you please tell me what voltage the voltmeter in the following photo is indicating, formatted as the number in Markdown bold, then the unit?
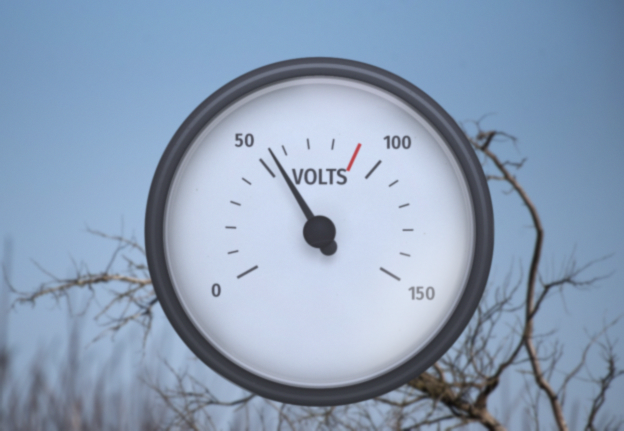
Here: **55** V
